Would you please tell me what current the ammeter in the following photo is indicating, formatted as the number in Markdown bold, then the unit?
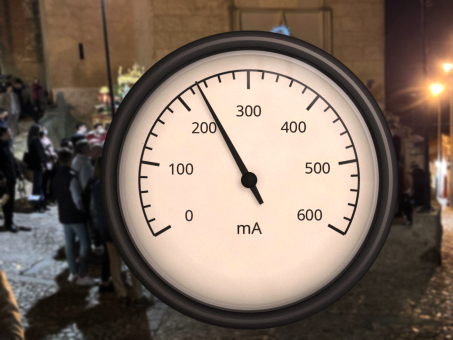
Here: **230** mA
